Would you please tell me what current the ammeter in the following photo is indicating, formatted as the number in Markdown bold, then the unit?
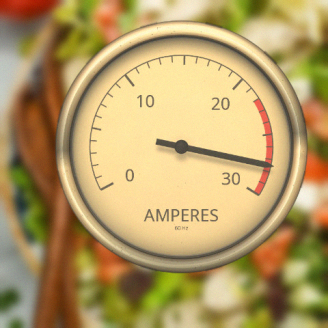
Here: **27.5** A
